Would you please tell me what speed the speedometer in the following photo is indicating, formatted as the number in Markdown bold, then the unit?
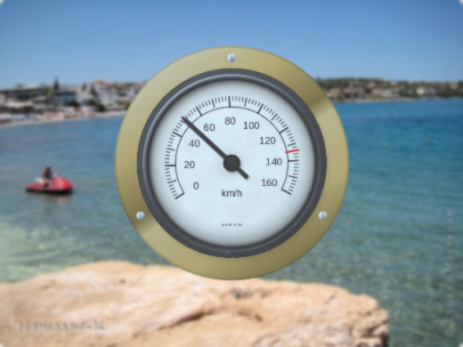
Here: **50** km/h
